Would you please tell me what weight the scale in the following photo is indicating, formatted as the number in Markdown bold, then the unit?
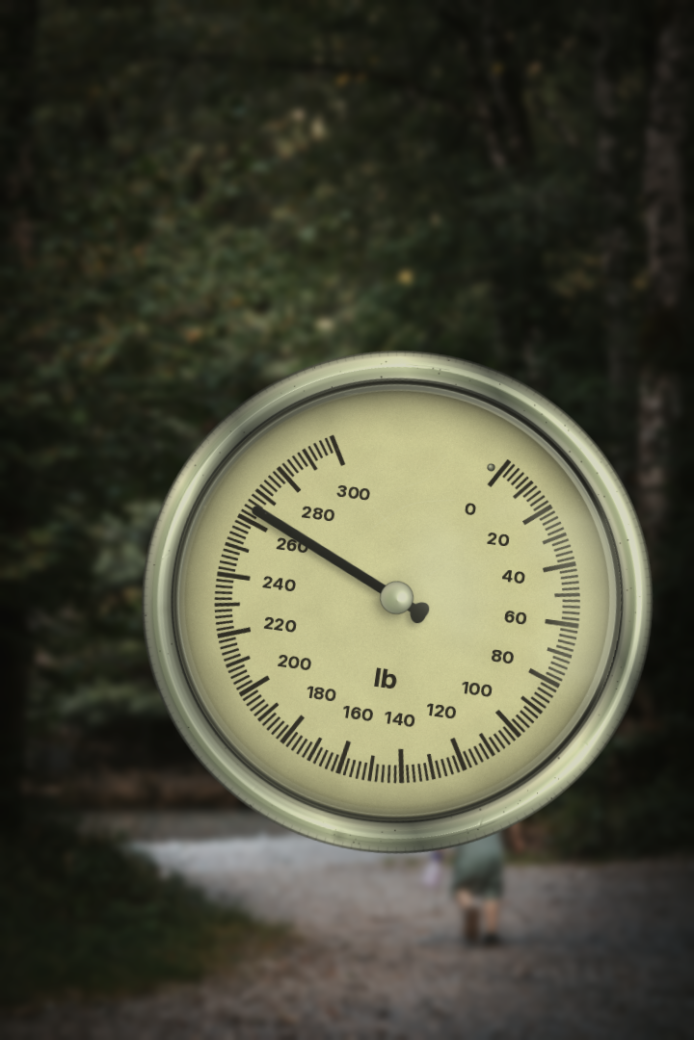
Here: **264** lb
